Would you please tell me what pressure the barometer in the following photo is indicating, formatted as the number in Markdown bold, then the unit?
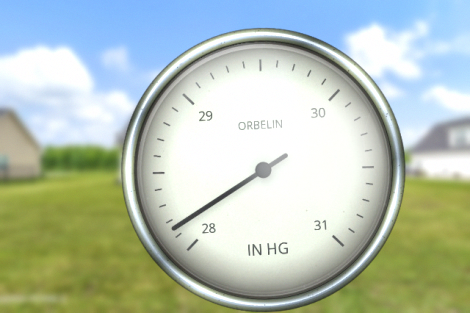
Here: **28.15** inHg
